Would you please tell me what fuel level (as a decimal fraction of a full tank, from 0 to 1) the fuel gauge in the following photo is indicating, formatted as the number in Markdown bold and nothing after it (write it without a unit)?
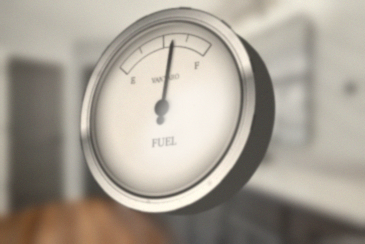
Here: **0.625**
